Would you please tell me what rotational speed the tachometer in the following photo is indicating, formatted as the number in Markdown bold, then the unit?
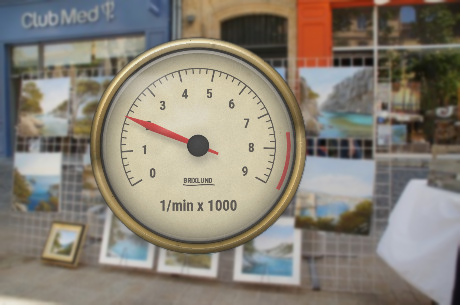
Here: **2000** rpm
